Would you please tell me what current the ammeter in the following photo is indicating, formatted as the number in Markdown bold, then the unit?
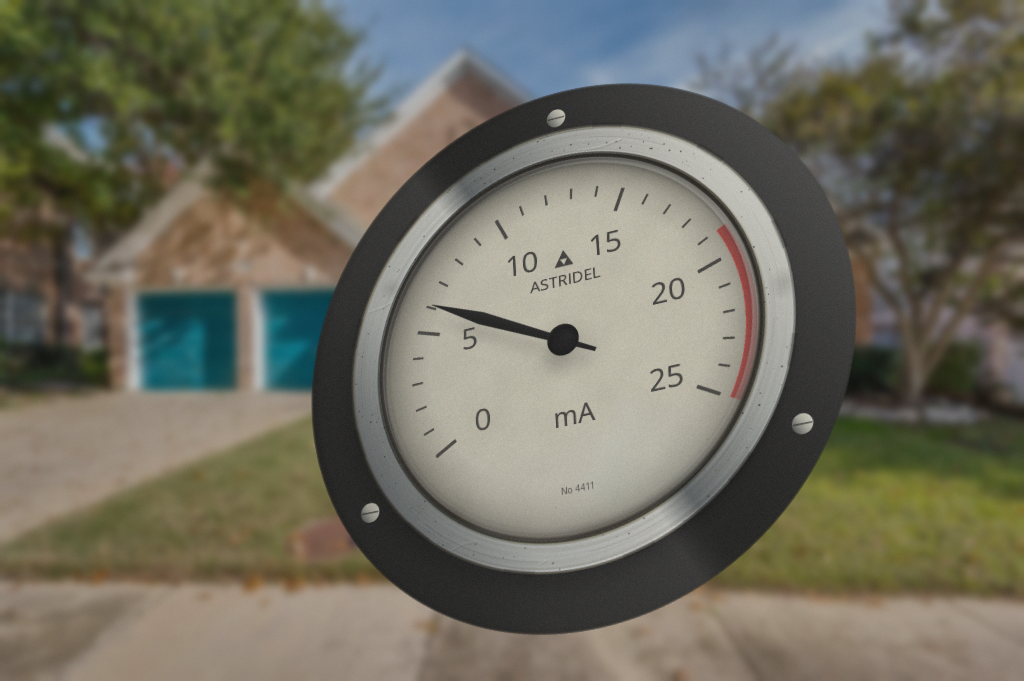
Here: **6** mA
